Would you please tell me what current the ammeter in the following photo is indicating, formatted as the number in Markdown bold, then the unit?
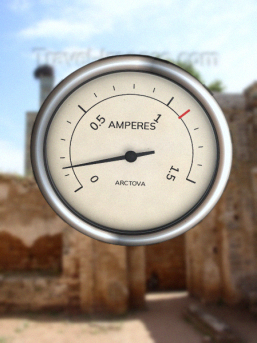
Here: **0.15** A
